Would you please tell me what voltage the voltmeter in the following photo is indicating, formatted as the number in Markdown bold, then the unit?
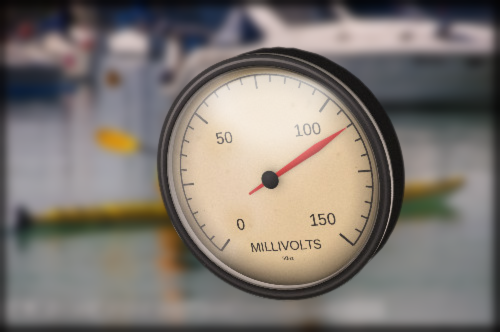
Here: **110** mV
